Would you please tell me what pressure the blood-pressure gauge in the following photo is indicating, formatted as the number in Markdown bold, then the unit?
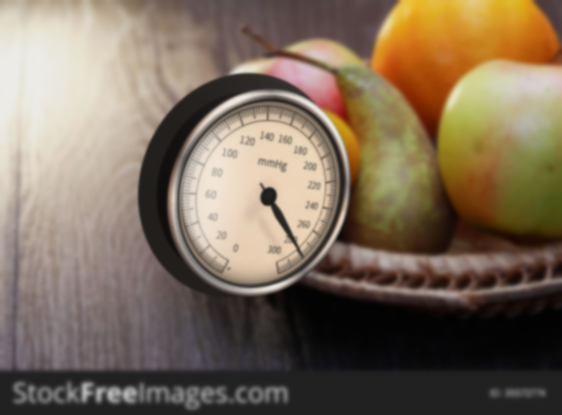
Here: **280** mmHg
